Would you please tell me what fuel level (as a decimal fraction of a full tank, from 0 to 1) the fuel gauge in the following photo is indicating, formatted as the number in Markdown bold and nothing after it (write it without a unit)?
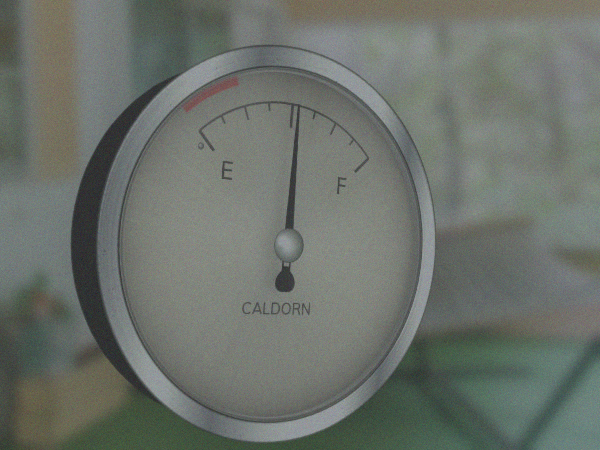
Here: **0.5**
